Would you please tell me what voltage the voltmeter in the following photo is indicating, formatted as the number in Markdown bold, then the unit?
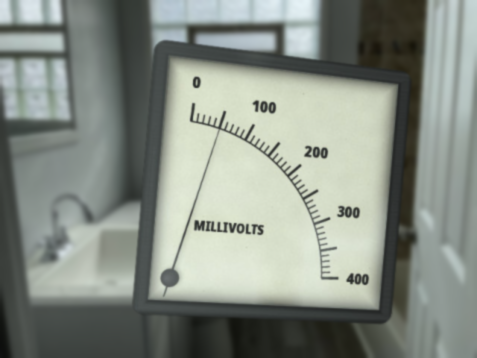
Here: **50** mV
